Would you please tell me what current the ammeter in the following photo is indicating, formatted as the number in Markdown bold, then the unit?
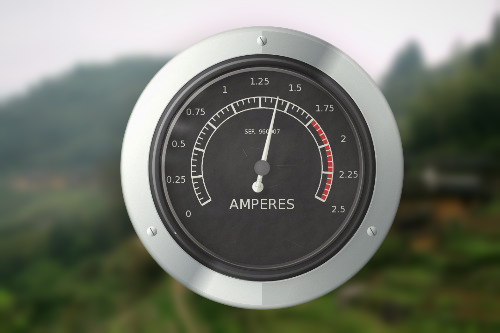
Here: **1.4** A
